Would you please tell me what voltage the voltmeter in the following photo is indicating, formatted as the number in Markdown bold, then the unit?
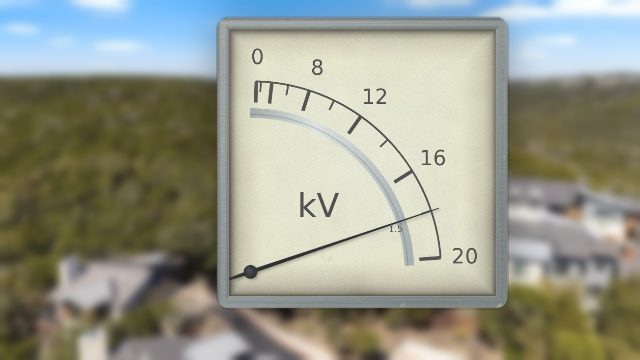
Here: **18** kV
